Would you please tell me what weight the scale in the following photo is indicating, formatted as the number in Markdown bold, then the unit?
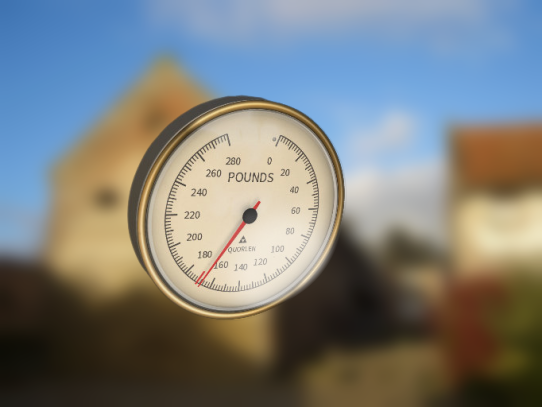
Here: **170** lb
